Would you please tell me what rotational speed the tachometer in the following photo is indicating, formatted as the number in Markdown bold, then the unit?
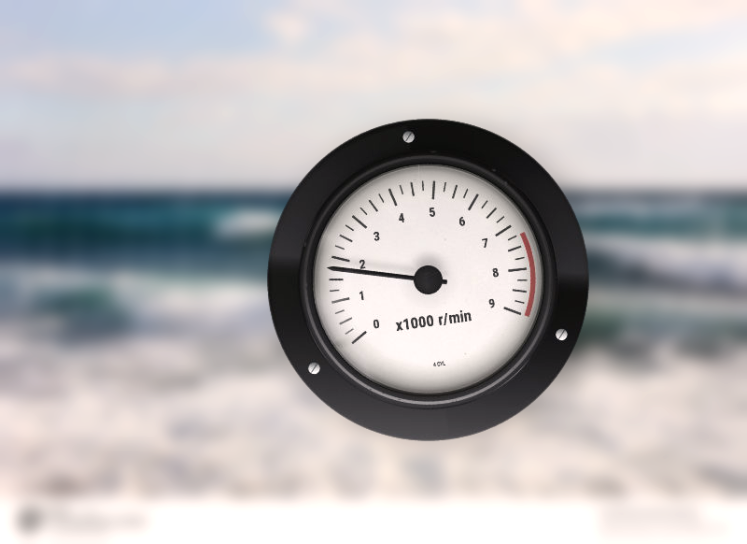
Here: **1750** rpm
